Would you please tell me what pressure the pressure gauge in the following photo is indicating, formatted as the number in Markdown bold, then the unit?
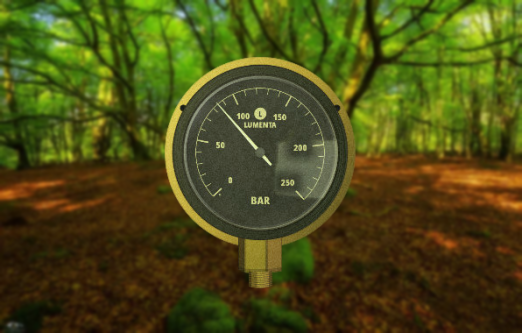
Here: **85** bar
